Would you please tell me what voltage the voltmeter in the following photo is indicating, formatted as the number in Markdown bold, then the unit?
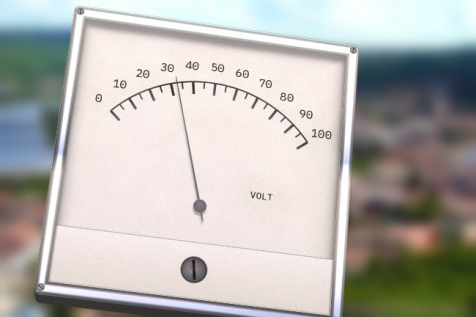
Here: **32.5** V
